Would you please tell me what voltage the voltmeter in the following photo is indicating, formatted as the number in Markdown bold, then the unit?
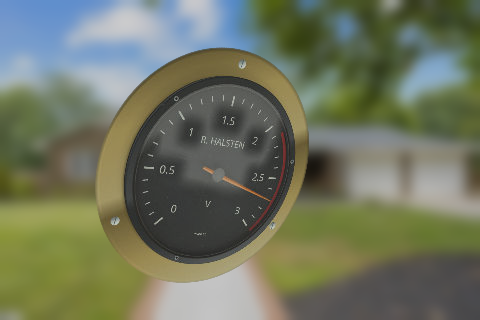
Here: **2.7** V
